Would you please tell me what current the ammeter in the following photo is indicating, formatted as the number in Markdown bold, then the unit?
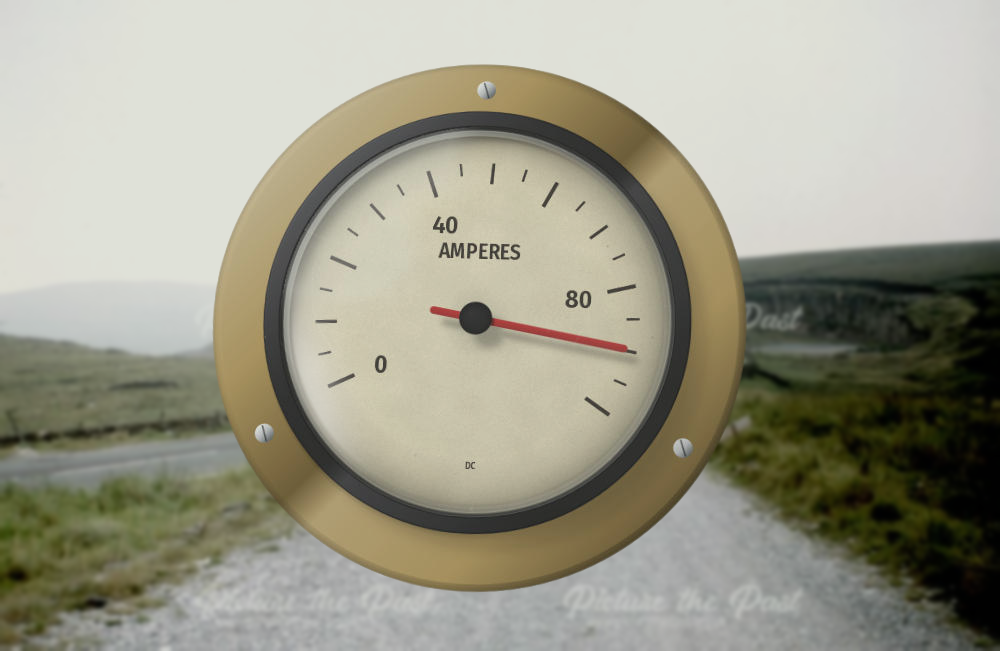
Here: **90** A
